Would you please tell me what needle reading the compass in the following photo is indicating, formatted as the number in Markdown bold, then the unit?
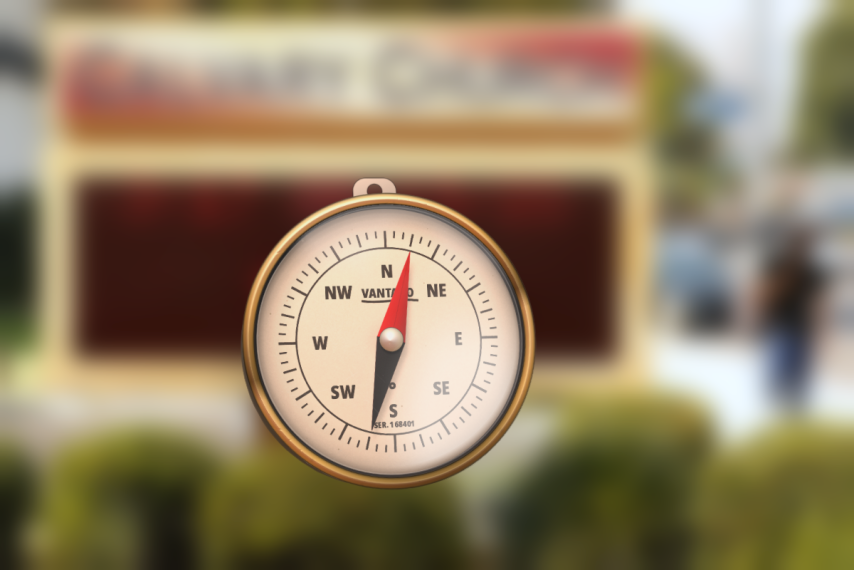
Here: **15** °
